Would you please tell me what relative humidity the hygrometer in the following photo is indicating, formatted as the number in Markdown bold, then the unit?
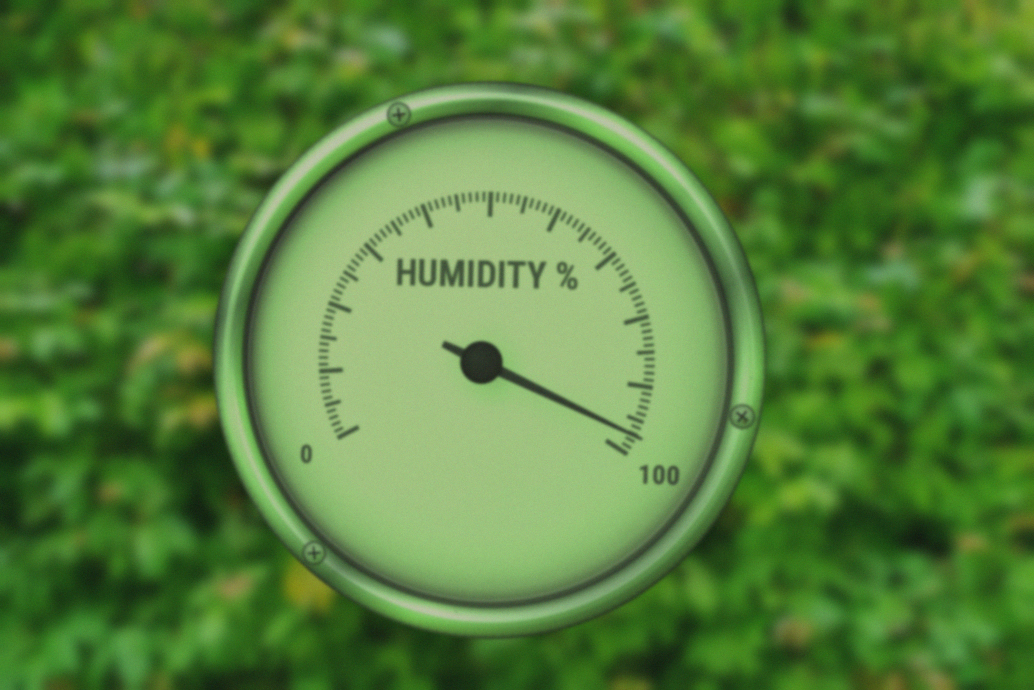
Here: **97** %
